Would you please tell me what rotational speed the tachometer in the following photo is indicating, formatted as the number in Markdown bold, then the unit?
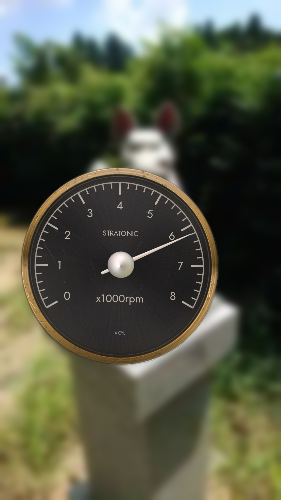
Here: **6200** rpm
